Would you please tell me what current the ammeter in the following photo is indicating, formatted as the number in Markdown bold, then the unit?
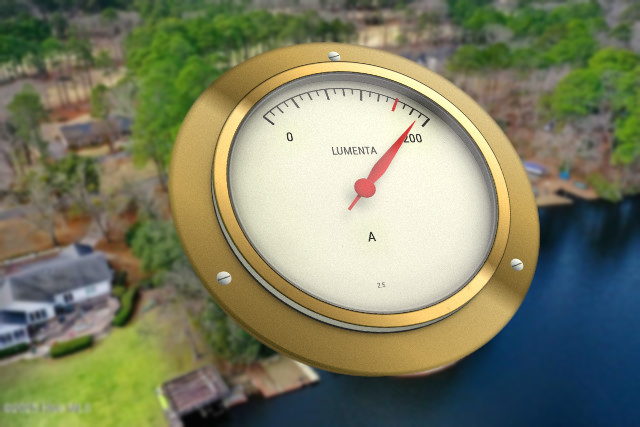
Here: **190** A
